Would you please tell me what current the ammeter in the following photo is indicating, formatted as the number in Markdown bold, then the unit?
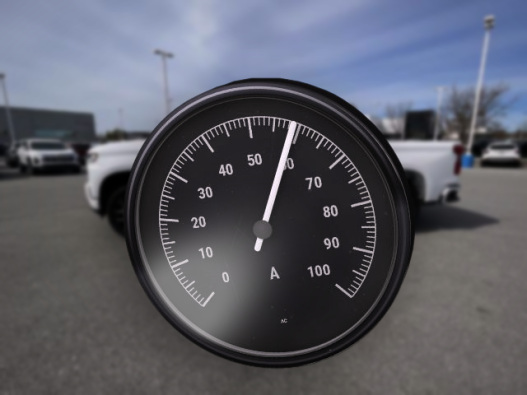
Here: **59** A
